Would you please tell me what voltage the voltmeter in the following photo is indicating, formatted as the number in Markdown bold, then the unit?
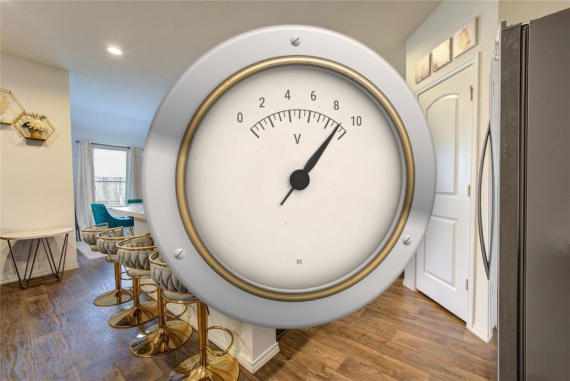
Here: **9** V
